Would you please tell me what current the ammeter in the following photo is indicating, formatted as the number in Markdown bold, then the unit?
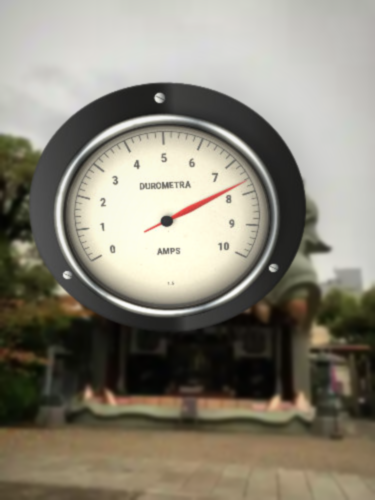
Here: **7.6** A
